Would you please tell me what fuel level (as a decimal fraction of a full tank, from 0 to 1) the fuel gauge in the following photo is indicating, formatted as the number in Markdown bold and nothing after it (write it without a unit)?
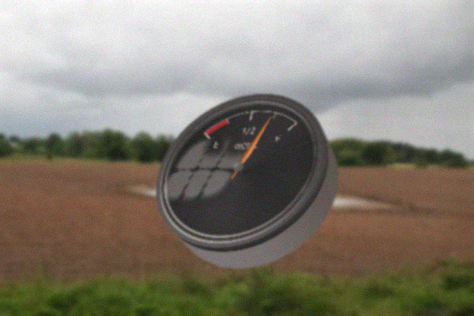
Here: **0.75**
